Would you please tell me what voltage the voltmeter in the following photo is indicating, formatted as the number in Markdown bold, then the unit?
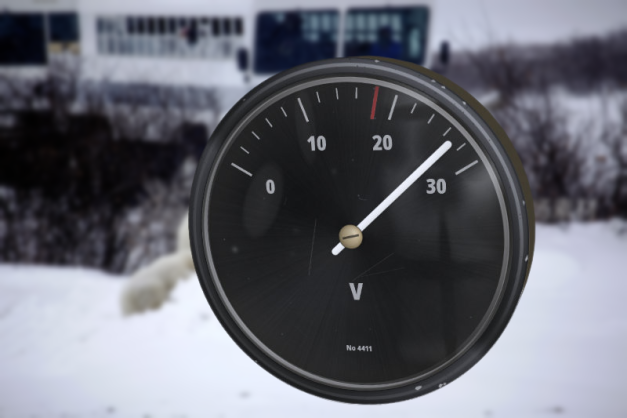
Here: **27** V
